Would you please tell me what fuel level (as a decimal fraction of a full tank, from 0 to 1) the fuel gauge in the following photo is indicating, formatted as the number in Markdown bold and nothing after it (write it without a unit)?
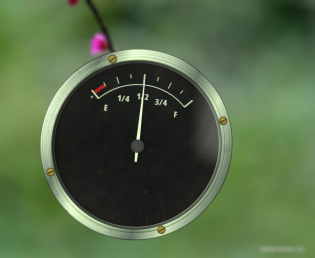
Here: **0.5**
